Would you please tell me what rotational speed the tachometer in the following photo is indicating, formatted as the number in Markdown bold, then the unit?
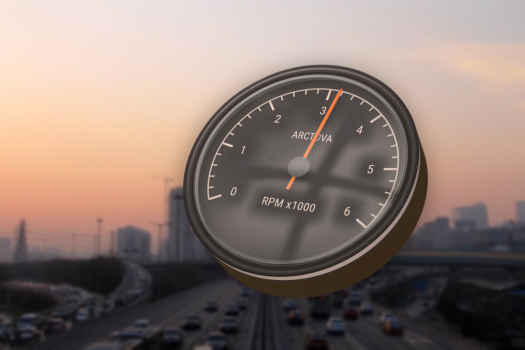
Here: **3200** rpm
